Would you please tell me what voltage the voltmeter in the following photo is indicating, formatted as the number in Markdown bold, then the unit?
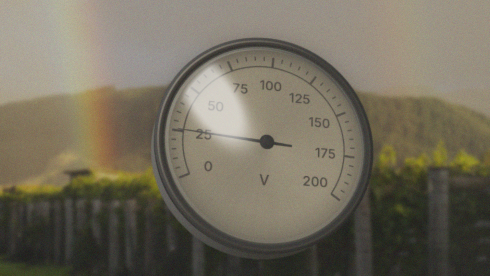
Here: **25** V
